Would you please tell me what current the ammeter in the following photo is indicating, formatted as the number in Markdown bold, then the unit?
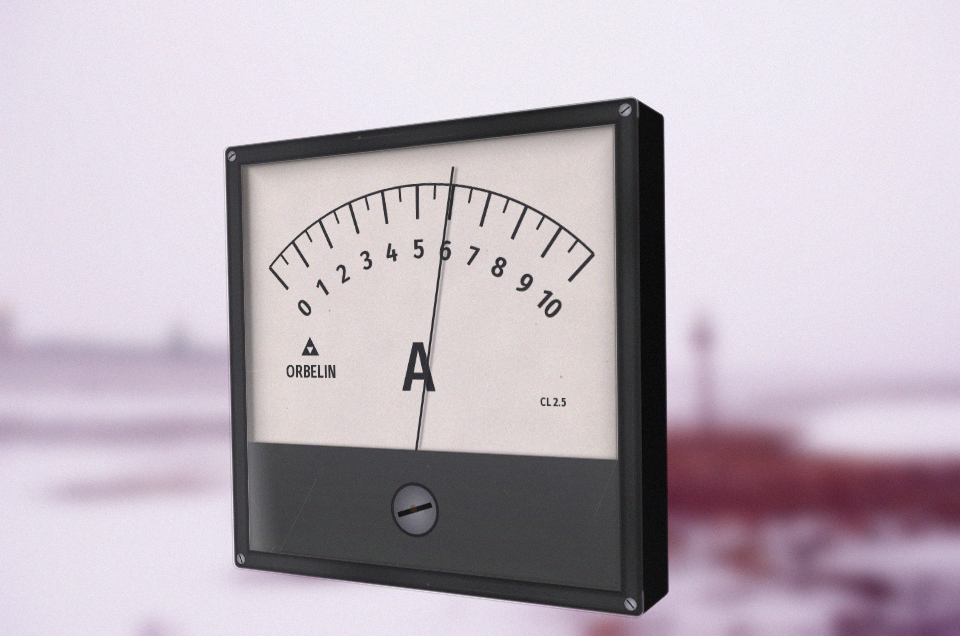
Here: **6** A
